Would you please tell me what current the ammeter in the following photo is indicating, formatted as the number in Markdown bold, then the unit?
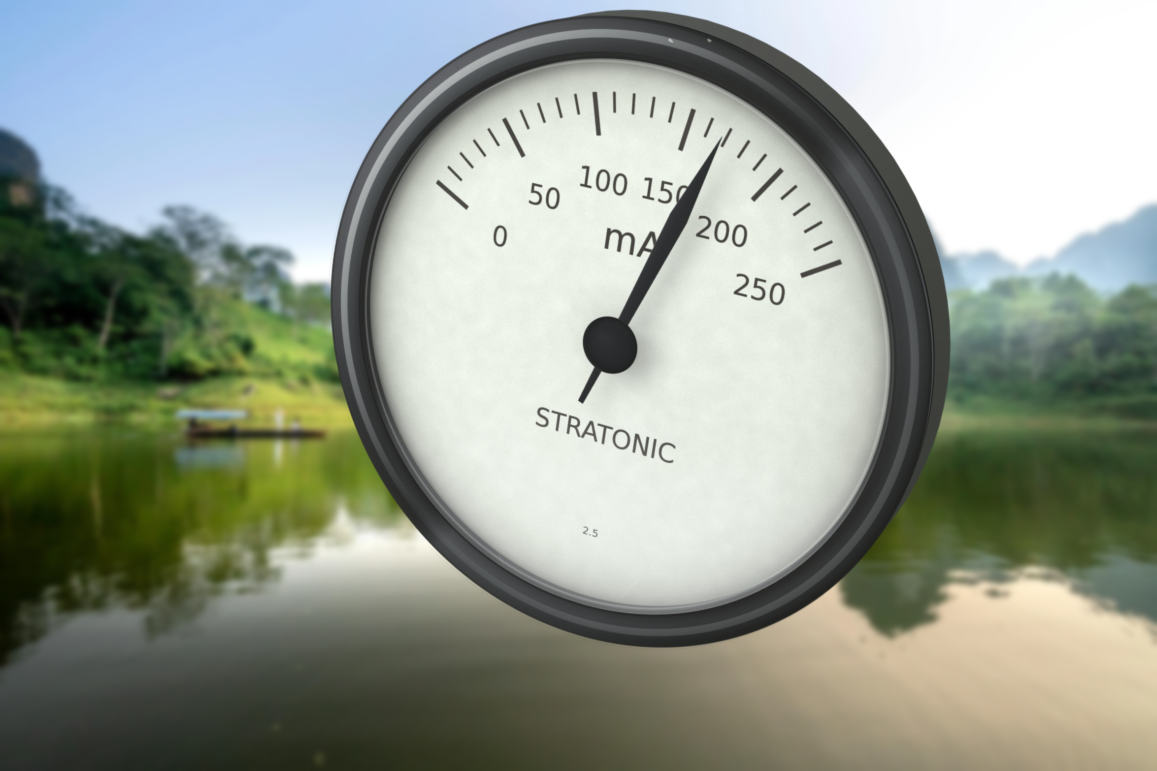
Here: **170** mA
